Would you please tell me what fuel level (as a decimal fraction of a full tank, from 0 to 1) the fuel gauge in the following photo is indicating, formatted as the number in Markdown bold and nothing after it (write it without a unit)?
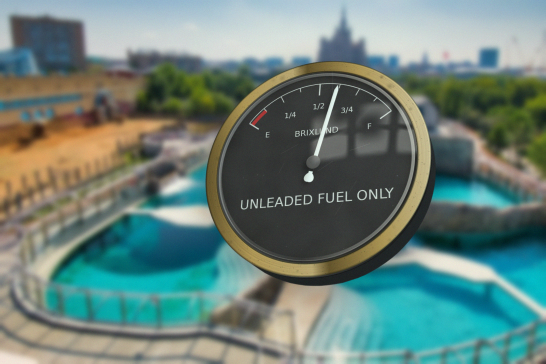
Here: **0.625**
